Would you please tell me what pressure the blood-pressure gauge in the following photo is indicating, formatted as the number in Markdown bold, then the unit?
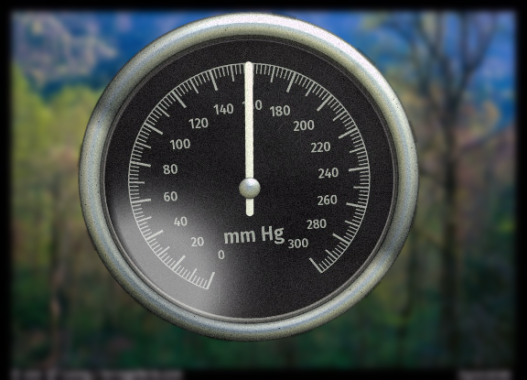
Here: **158** mmHg
